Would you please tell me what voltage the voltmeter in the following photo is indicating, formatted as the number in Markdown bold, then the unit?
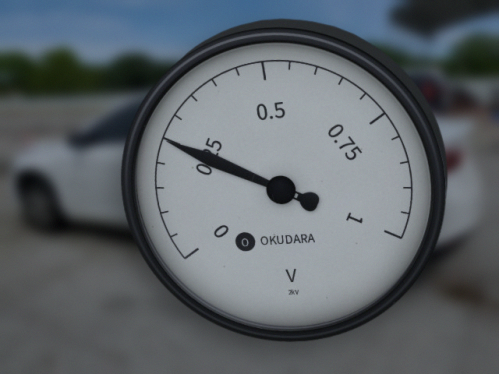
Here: **0.25** V
